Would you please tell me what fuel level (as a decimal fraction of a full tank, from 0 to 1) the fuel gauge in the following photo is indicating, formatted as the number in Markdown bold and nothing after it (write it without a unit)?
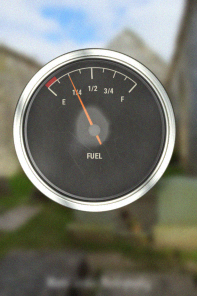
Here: **0.25**
